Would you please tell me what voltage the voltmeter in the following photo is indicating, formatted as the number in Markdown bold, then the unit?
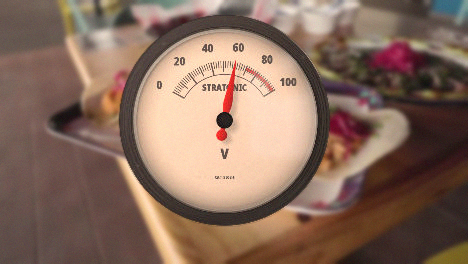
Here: **60** V
